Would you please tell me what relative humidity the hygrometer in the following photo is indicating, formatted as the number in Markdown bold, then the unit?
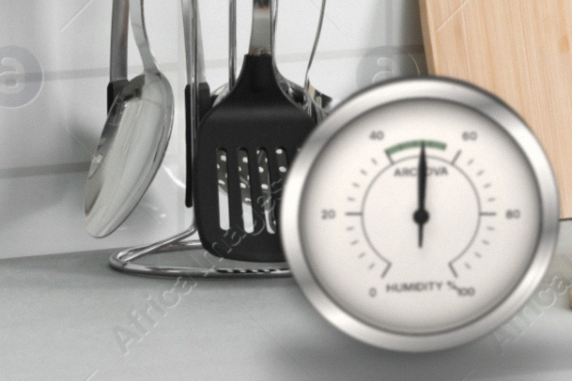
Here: **50** %
